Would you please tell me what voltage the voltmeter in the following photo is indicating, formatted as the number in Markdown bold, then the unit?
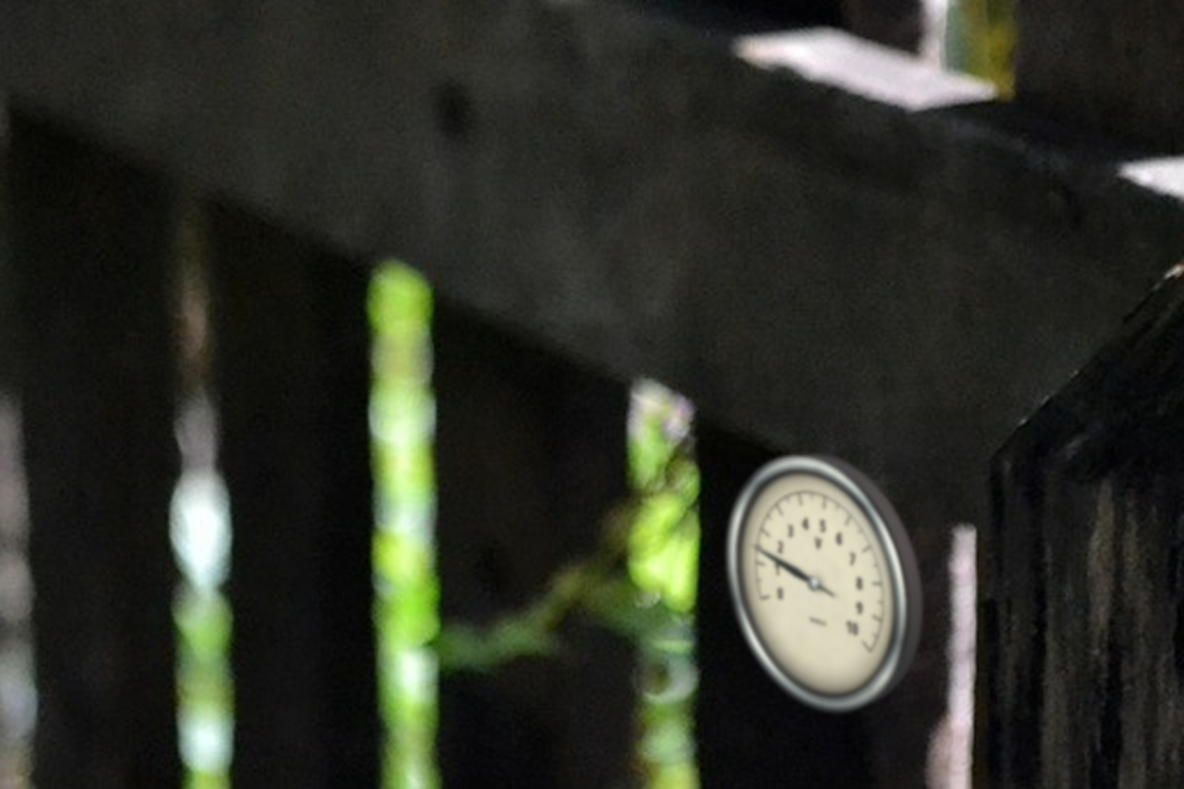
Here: **1.5** V
